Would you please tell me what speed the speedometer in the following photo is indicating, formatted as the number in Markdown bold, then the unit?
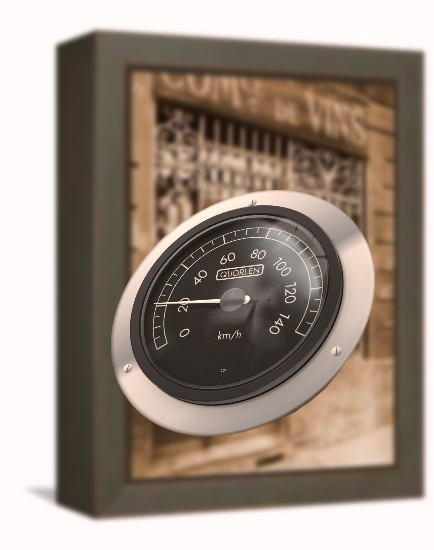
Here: **20** km/h
